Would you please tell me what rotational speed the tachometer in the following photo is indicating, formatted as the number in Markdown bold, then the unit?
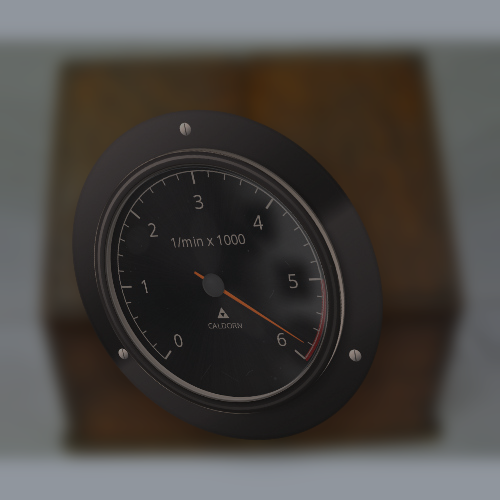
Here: **5800** rpm
